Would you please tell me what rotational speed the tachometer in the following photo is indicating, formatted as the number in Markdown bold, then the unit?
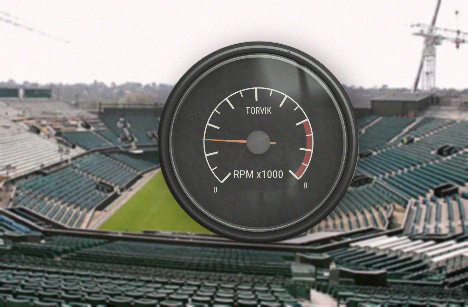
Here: **1500** rpm
